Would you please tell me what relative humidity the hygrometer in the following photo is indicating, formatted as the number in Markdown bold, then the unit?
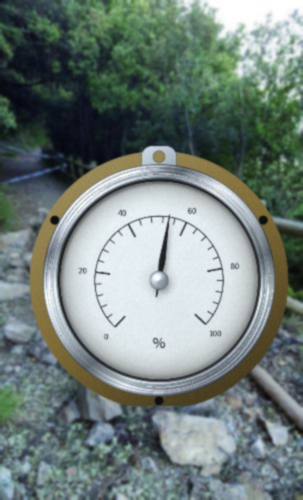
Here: **54** %
